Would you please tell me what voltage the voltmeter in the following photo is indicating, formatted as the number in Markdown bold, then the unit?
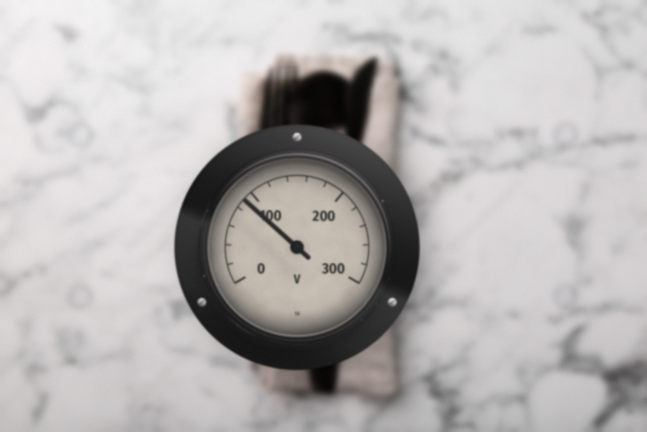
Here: **90** V
